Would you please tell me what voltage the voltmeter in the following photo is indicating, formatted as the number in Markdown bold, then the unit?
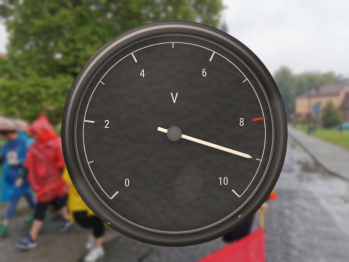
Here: **9** V
